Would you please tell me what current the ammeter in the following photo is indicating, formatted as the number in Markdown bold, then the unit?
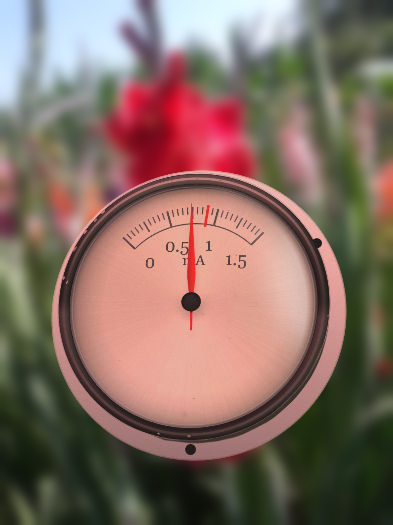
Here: **0.75** mA
